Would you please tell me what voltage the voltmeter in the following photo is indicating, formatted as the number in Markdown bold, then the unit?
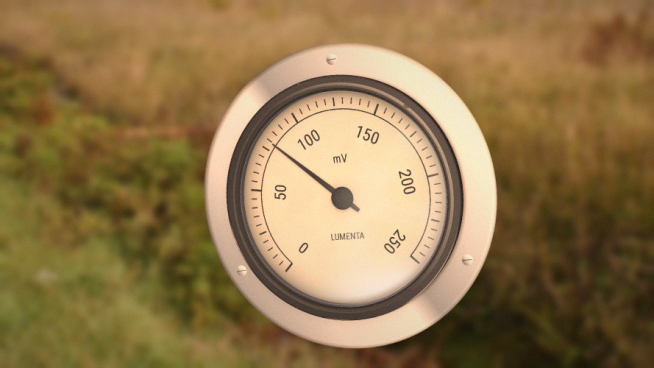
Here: **80** mV
